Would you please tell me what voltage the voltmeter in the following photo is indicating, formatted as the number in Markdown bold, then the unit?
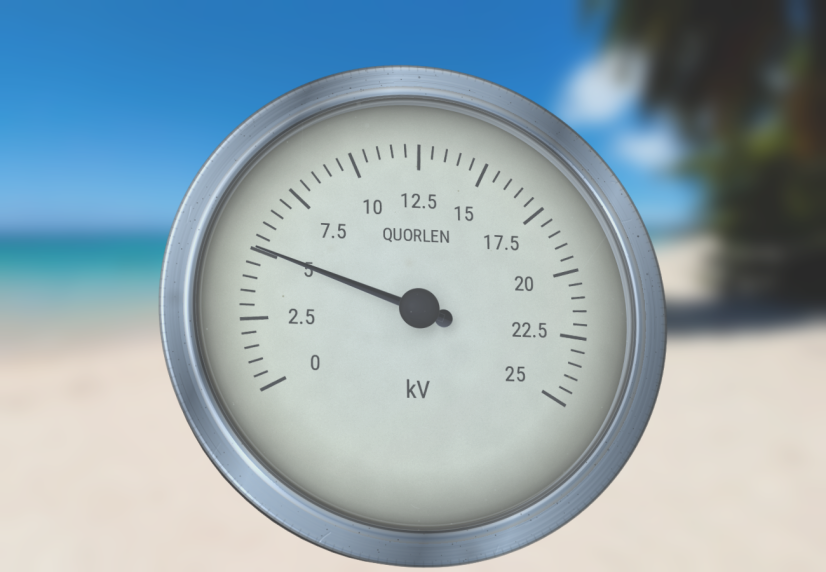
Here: **5** kV
